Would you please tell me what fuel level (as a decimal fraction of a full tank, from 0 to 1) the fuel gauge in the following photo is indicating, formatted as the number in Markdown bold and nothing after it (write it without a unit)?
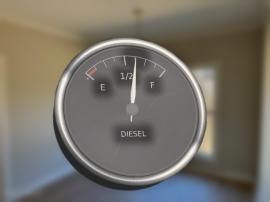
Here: **0.625**
